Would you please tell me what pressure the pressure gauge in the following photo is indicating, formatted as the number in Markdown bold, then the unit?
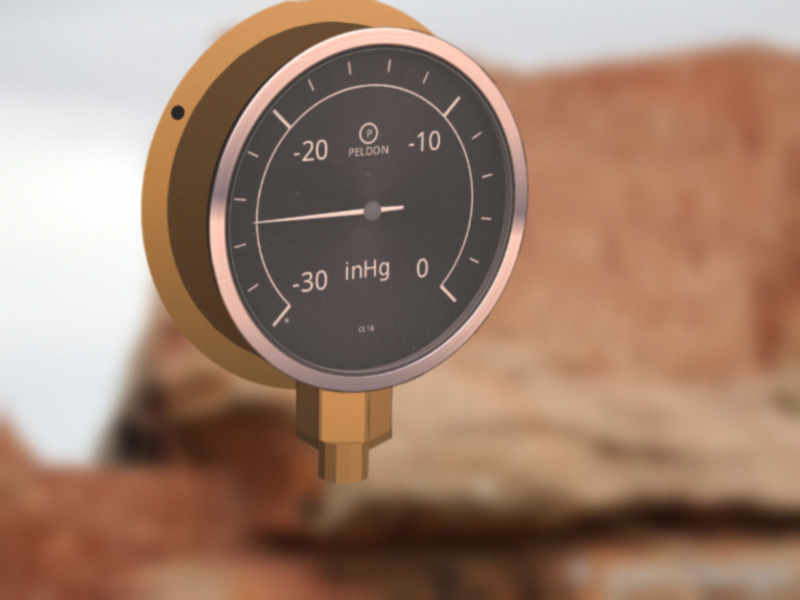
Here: **-25** inHg
